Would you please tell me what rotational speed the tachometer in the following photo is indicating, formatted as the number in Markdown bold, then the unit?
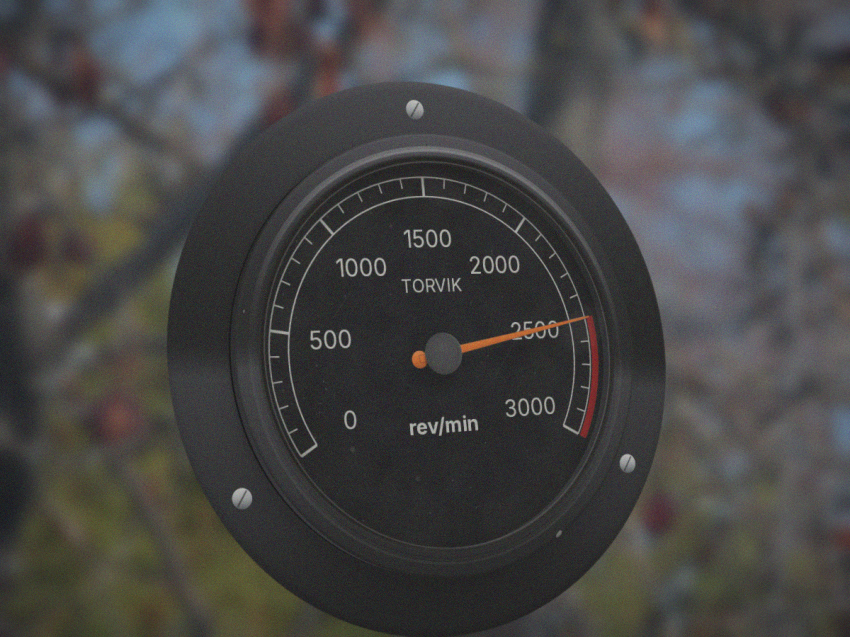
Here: **2500** rpm
